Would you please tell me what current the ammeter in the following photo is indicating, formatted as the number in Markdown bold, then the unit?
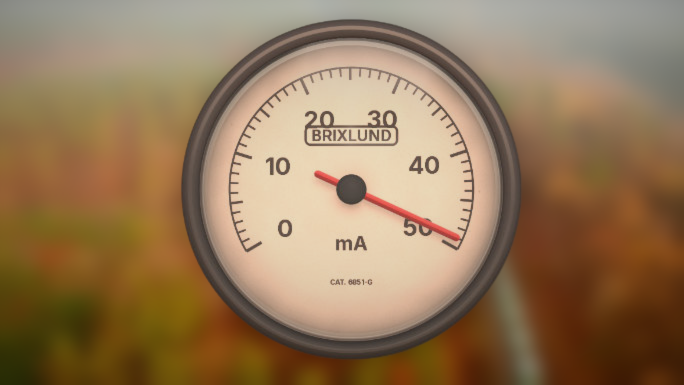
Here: **49** mA
